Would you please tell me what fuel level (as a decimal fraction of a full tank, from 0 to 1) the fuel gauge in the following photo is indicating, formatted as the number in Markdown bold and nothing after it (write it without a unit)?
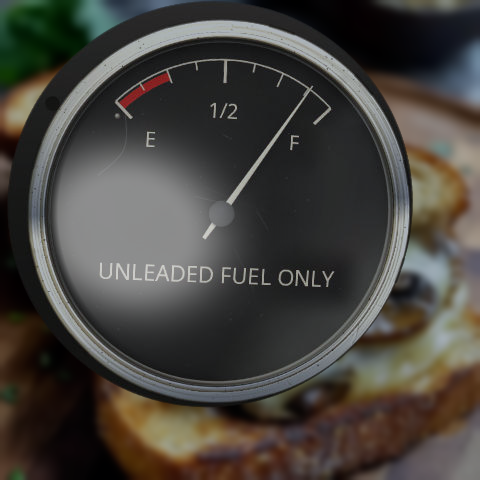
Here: **0.875**
